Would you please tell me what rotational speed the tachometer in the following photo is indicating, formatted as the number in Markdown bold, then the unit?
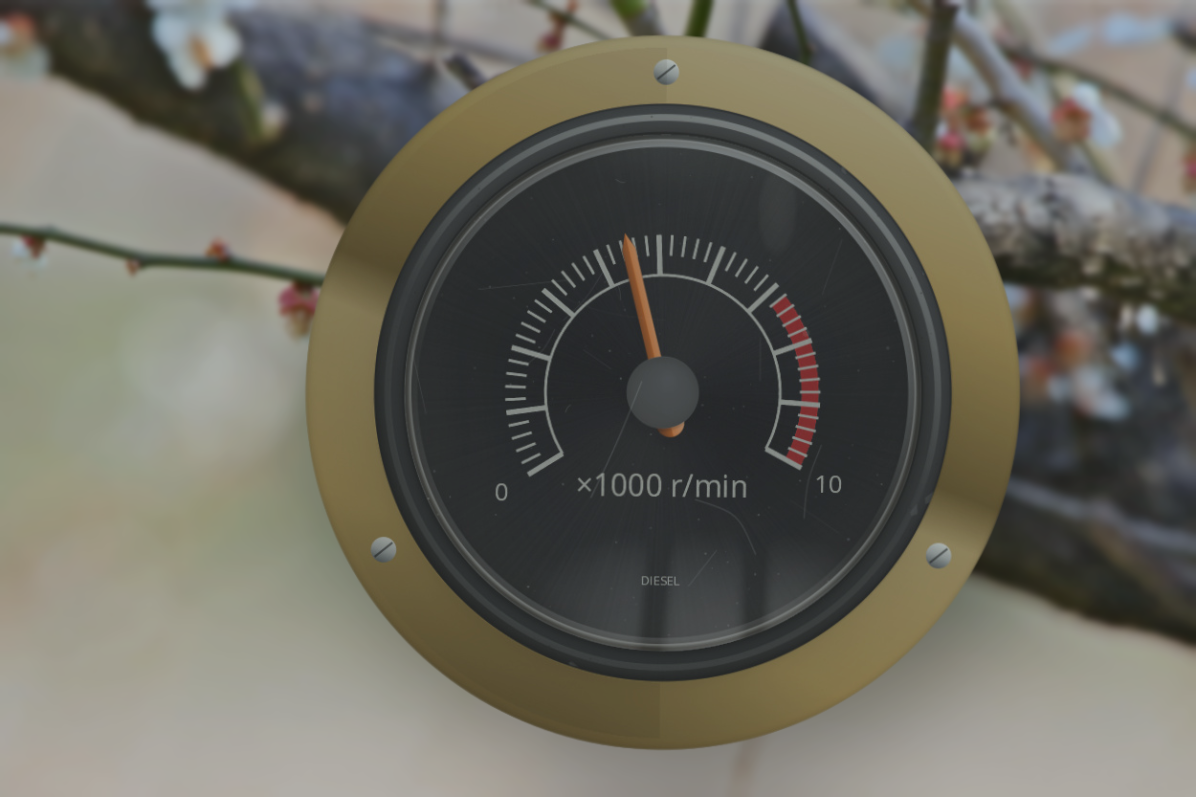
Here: **4500** rpm
